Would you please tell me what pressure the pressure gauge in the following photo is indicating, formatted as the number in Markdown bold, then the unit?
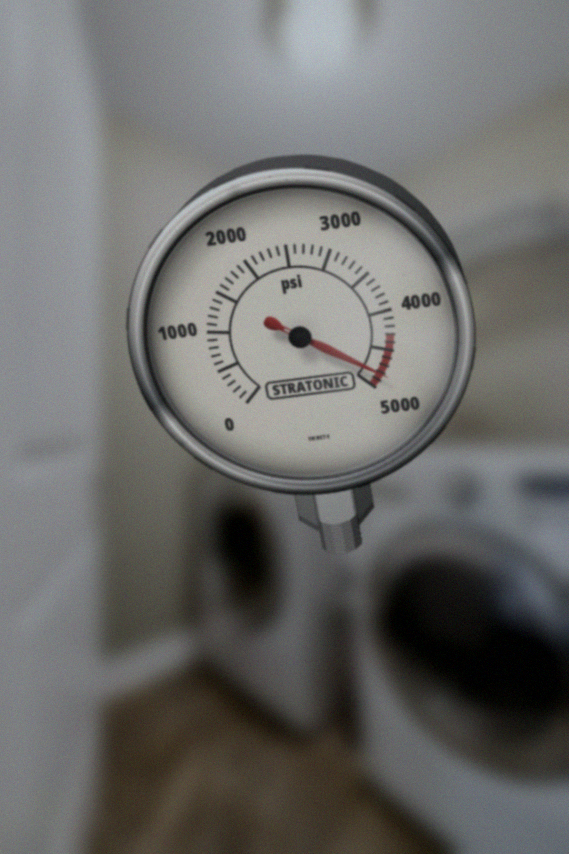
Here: **4800** psi
